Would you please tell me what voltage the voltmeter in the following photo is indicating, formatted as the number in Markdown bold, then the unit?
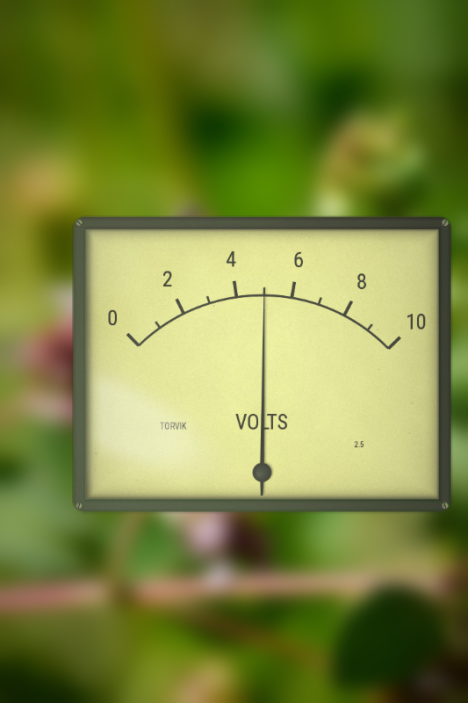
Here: **5** V
